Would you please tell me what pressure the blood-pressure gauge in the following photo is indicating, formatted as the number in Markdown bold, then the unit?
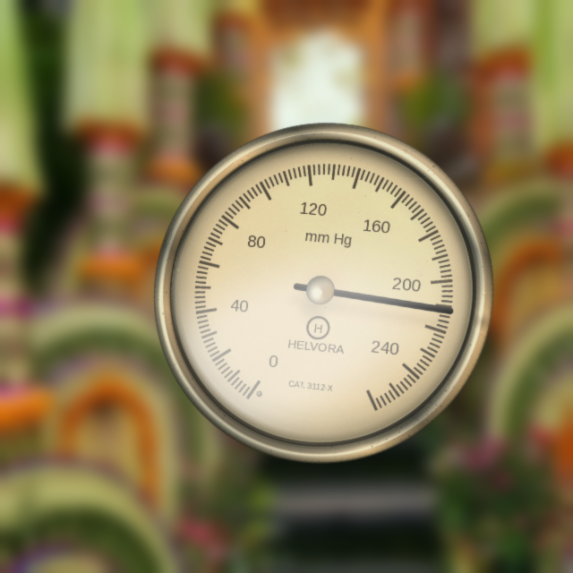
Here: **212** mmHg
